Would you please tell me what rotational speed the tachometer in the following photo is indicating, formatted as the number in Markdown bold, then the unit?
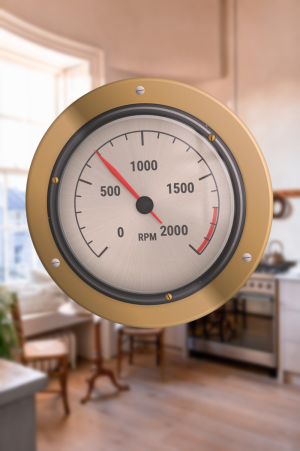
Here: **700** rpm
